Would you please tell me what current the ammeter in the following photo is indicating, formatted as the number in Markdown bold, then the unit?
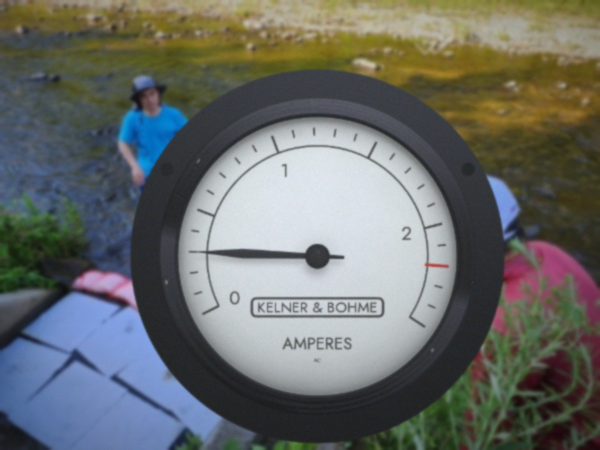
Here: **0.3** A
